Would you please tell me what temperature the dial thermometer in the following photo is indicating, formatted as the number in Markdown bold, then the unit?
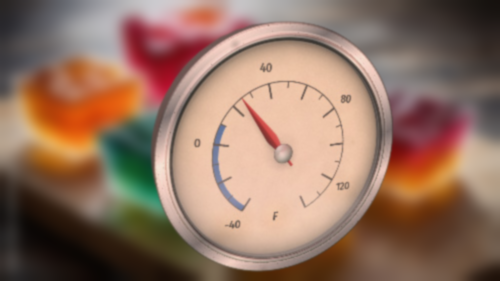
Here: **25** °F
